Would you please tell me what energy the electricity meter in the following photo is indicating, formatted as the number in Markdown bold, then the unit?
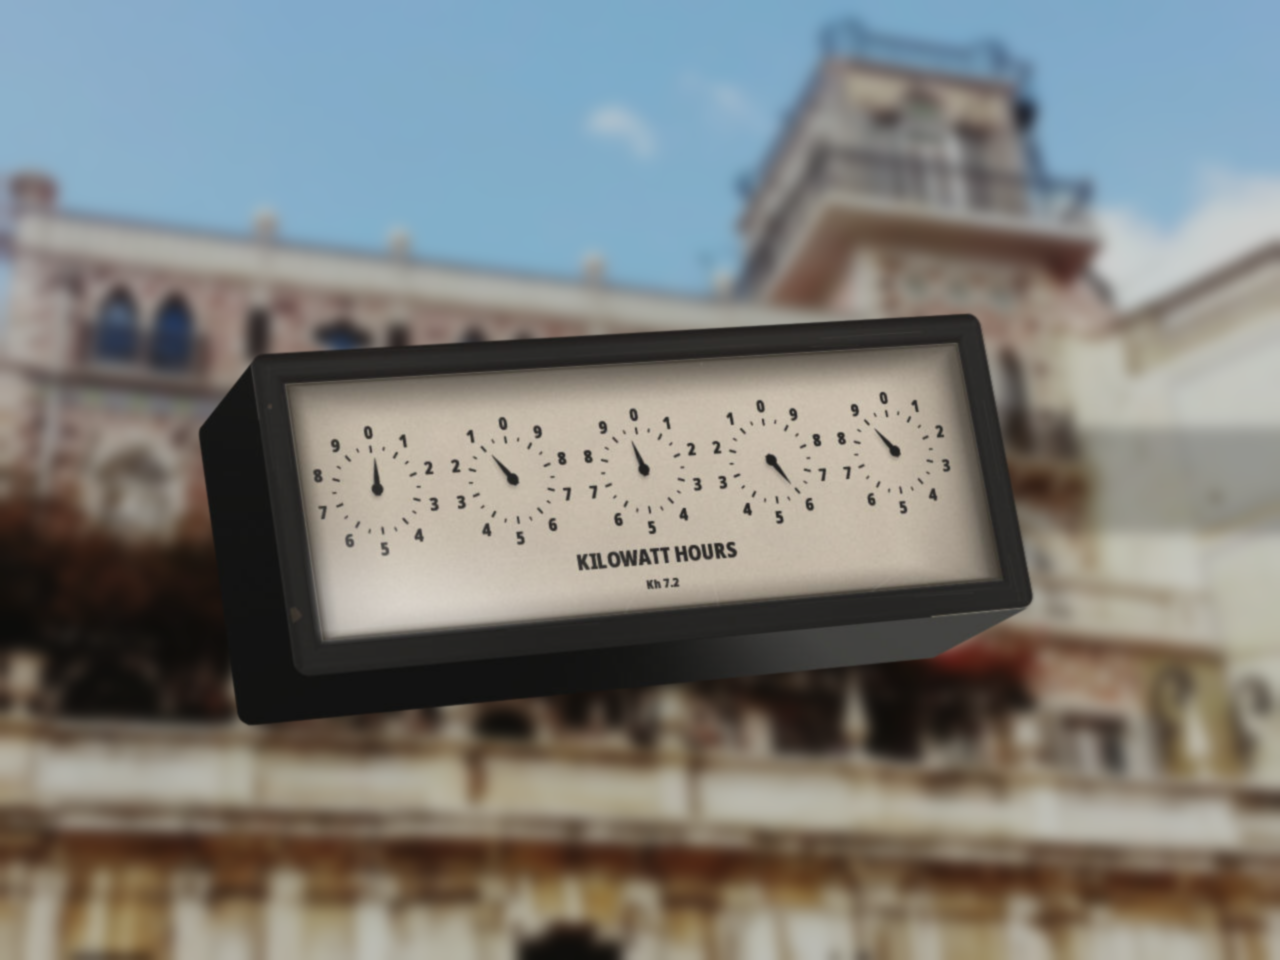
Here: **959** kWh
